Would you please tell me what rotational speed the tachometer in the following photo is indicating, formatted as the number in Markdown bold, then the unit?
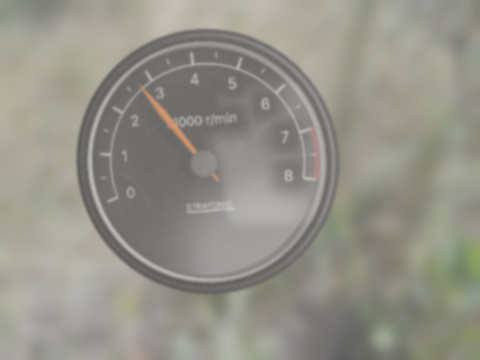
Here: **2750** rpm
